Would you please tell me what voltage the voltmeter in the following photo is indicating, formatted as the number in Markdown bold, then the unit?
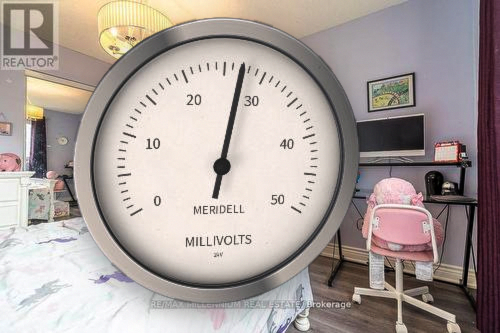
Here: **27** mV
